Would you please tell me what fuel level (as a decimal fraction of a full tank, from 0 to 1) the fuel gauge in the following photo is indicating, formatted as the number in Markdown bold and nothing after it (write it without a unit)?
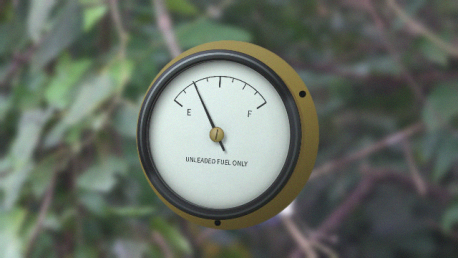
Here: **0.25**
